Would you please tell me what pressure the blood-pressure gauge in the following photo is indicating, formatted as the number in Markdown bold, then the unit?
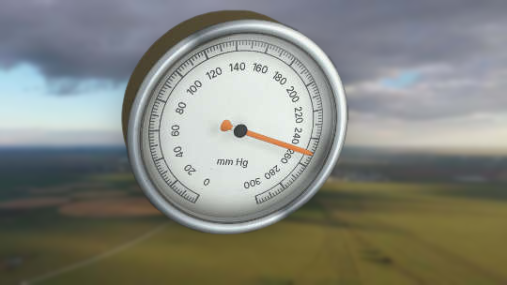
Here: **250** mmHg
